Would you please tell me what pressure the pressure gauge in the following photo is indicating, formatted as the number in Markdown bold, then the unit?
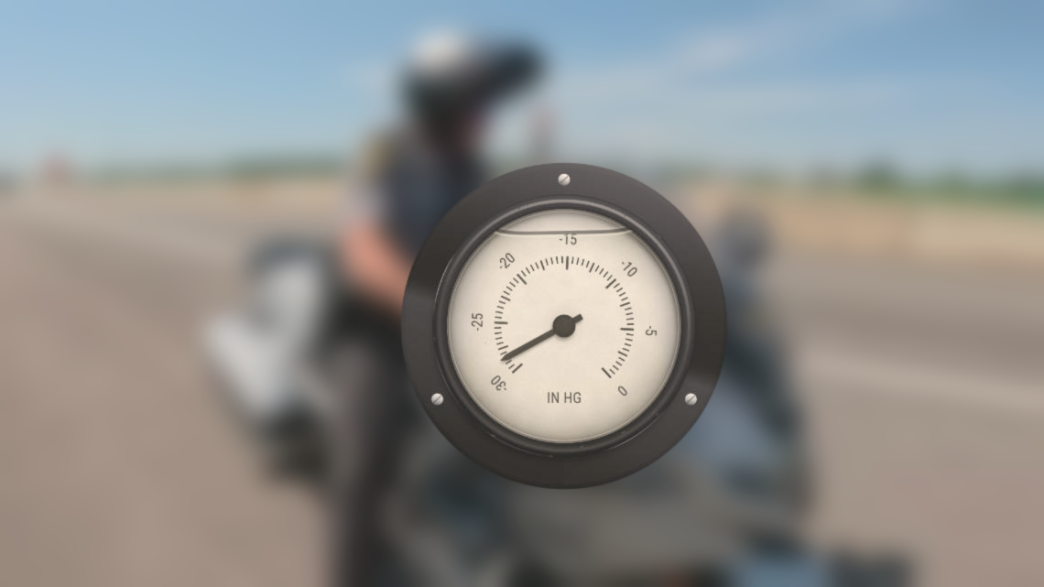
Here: **-28.5** inHg
